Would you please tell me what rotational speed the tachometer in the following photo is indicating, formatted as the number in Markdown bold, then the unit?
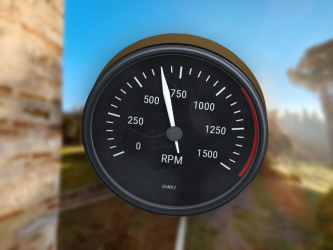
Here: **650** rpm
